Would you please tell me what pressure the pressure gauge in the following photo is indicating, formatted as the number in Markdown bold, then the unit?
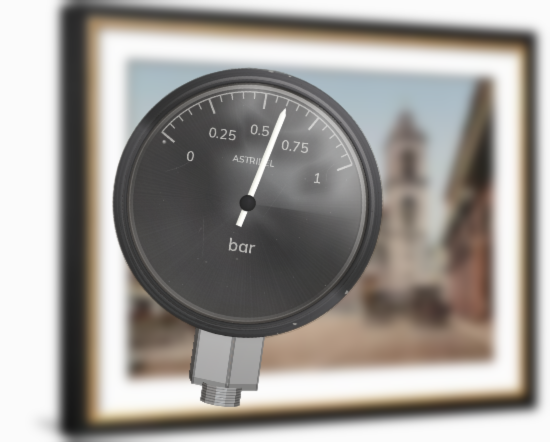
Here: **0.6** bar
